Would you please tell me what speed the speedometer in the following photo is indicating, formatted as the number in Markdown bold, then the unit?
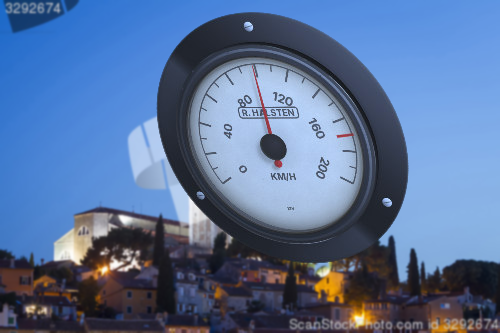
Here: **100** km/h
